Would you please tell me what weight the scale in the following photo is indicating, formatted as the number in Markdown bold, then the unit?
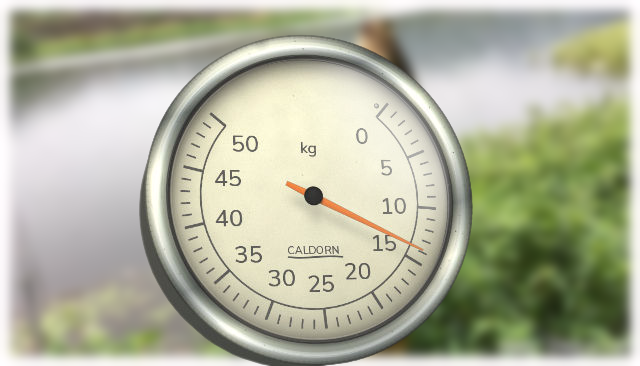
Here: **14** kg
